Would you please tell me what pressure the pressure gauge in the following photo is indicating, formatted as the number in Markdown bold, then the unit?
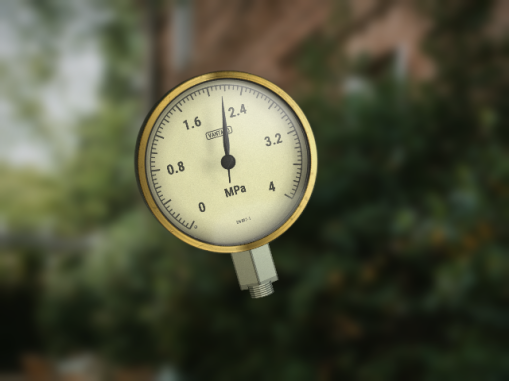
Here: **2.15** MPa
